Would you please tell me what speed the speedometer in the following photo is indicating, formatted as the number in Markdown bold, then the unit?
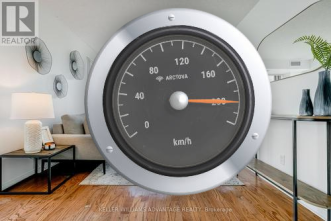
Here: **200** km/h
